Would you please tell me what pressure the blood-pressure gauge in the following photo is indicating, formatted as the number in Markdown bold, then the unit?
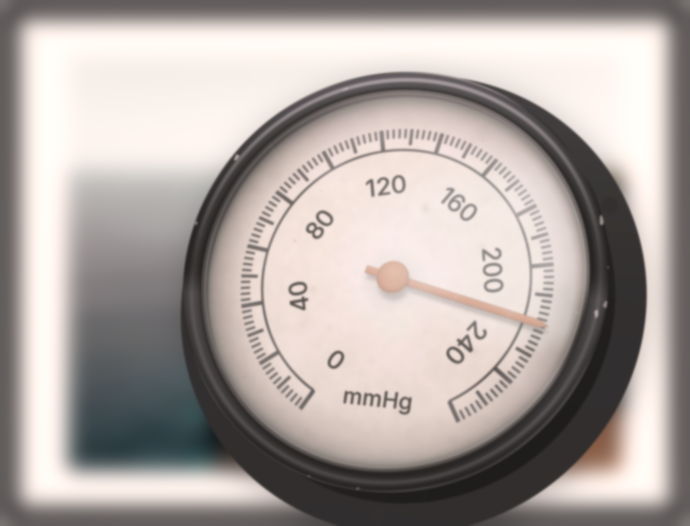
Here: **220** mmHg
